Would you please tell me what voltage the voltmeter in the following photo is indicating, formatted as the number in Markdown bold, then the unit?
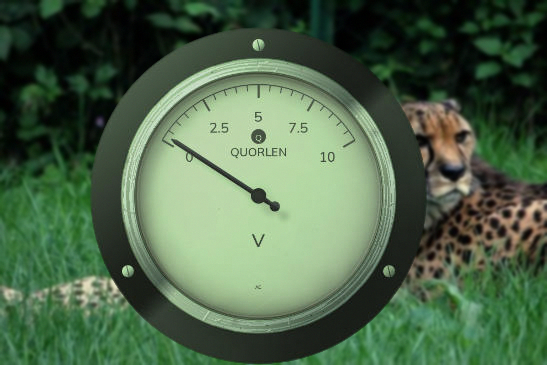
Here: **0.25** V
